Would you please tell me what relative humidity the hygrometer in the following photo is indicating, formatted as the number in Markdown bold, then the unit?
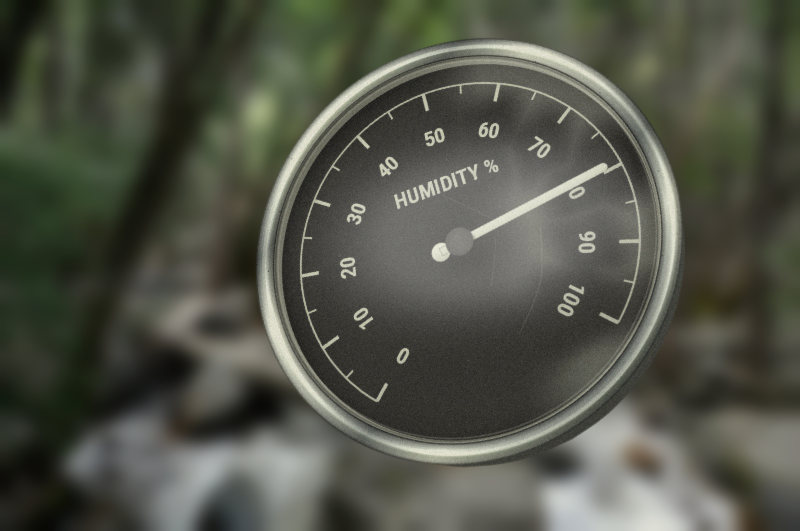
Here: **80** %
